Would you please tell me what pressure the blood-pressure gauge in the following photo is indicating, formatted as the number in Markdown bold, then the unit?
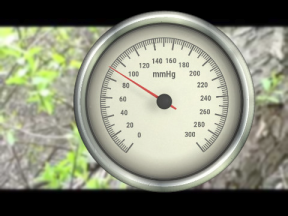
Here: **90** mmHg
